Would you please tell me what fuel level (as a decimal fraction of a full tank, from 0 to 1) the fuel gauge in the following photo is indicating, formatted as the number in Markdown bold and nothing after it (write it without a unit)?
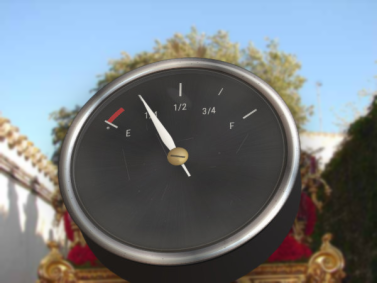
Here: **0.25**
